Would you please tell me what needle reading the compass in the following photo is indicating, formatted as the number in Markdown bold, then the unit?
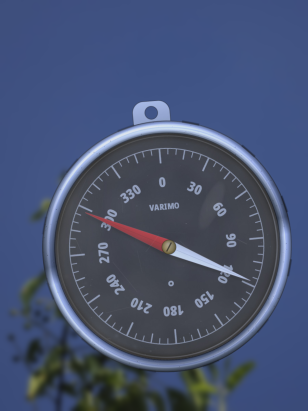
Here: **297.5** °
